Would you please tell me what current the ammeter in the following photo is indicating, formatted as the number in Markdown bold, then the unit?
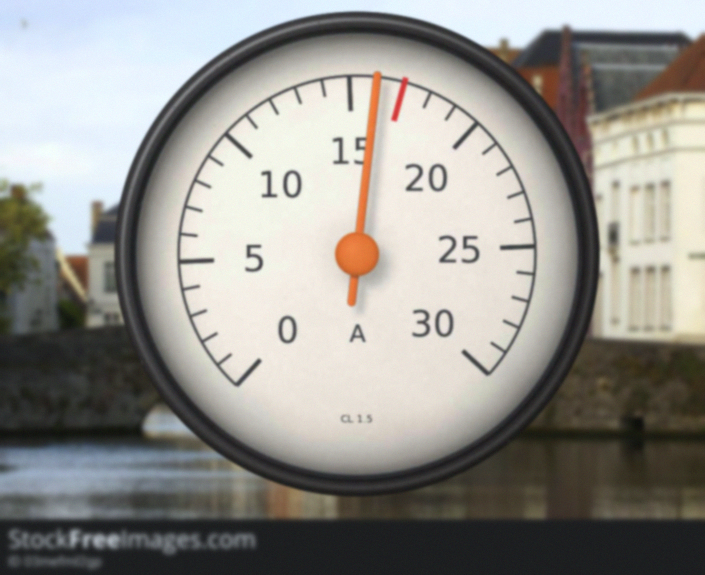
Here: **16** A
